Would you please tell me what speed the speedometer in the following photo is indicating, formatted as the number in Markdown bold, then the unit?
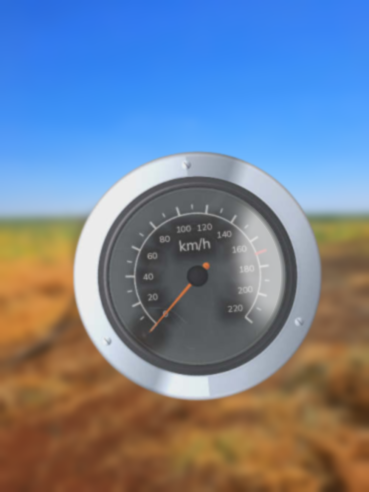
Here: **0** km/h
